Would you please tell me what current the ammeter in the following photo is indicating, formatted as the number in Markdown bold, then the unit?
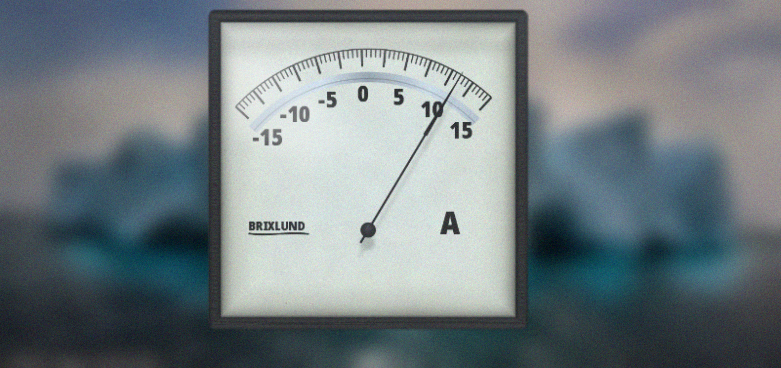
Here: **11** A
